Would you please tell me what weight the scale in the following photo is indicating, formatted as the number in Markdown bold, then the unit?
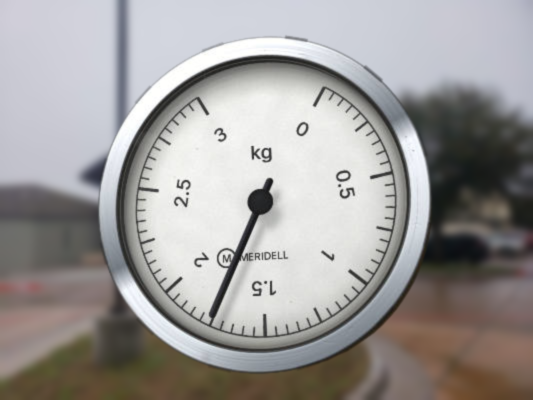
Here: **1.75** kg
